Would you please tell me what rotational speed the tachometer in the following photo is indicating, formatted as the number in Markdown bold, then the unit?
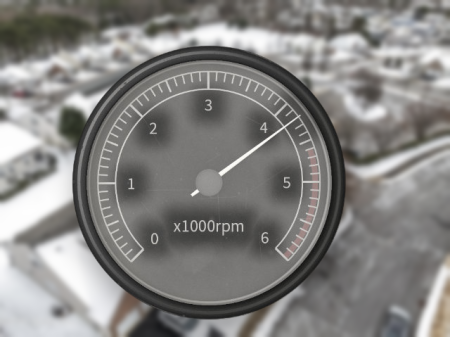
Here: **4200** rpm
